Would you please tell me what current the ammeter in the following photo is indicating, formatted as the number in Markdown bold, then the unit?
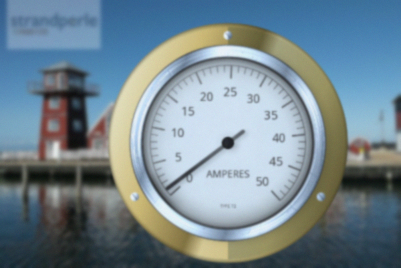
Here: **1** A
